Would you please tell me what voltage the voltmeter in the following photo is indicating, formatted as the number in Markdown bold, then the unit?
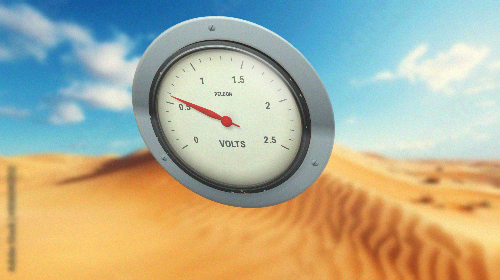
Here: **0.6** V
